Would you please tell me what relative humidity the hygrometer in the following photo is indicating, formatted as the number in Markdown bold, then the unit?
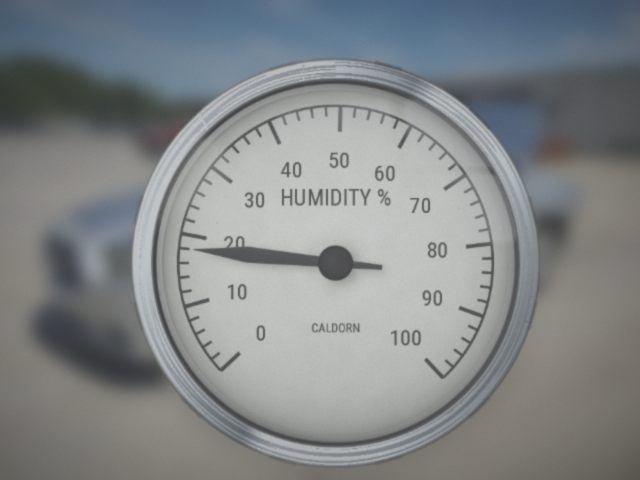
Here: **18** %
